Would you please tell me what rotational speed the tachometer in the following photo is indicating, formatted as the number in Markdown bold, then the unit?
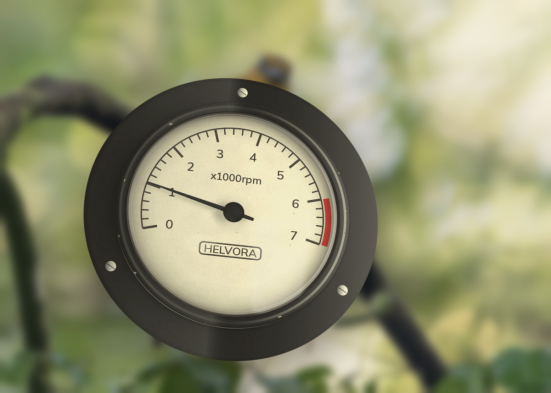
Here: **1000** rpm
